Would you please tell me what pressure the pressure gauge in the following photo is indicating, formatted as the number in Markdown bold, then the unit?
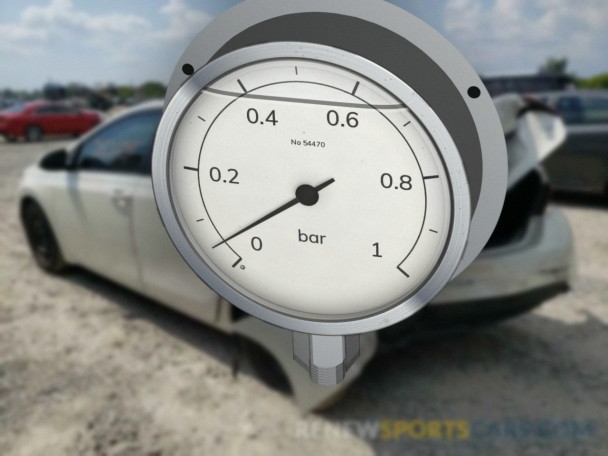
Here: **0.05** bar
